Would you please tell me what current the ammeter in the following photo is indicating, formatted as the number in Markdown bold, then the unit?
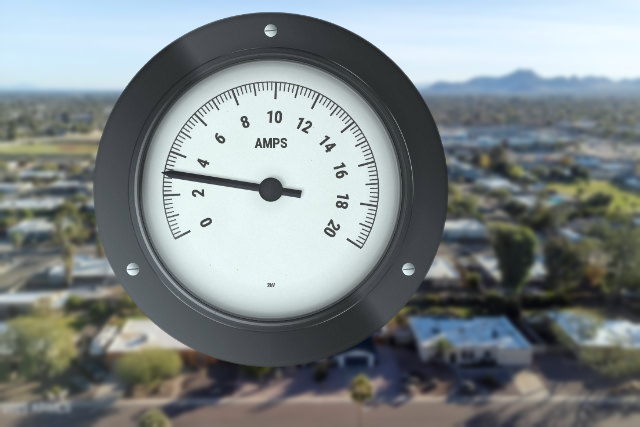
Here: **3** A
